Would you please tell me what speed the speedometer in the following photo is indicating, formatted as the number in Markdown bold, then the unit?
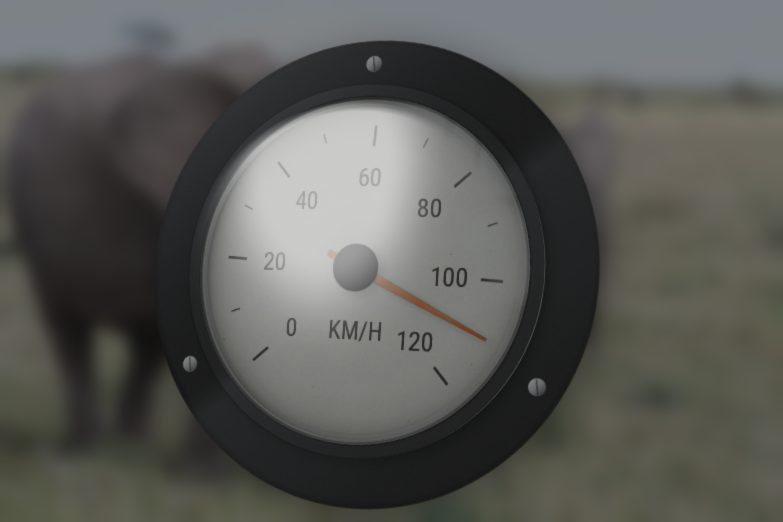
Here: **110** km/h
